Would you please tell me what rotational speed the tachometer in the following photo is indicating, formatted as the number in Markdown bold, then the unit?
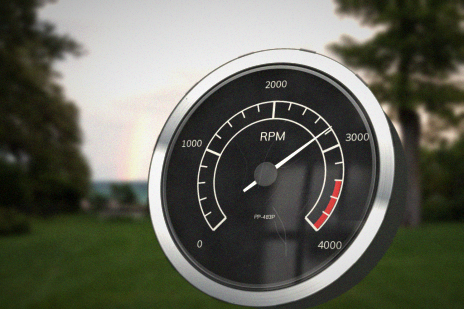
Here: **2800** rpm
